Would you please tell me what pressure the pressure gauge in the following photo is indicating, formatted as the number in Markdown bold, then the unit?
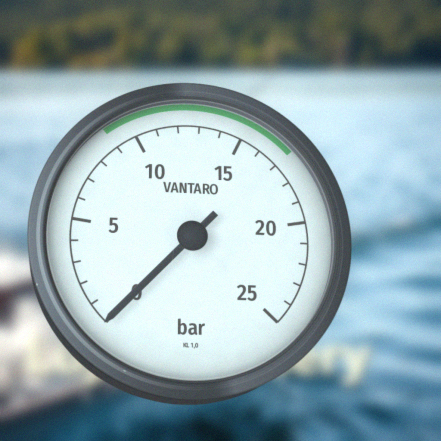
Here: **0** bar
